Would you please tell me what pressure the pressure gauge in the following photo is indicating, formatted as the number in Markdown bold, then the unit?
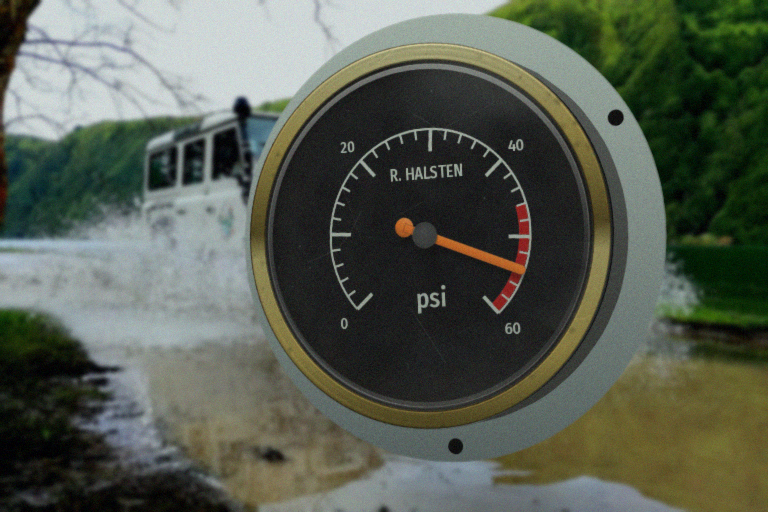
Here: **54** psi
